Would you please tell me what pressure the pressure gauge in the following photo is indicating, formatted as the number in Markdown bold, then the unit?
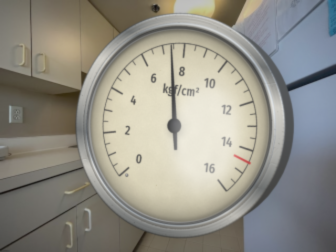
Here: **7.5** kg/cm²
